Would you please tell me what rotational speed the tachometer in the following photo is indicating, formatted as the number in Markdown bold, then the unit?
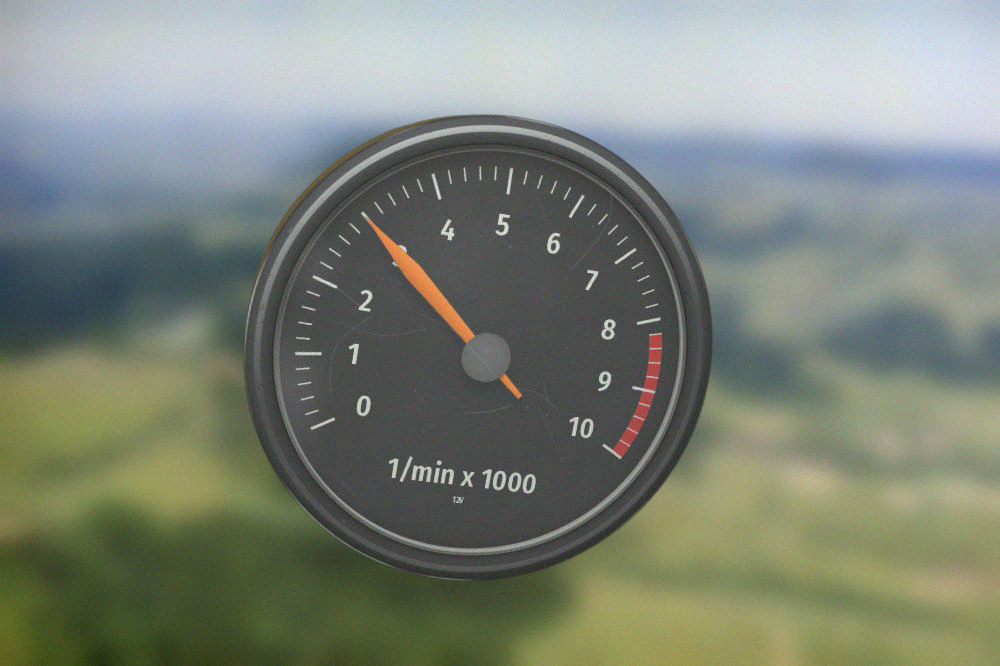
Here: **3000** rpm
